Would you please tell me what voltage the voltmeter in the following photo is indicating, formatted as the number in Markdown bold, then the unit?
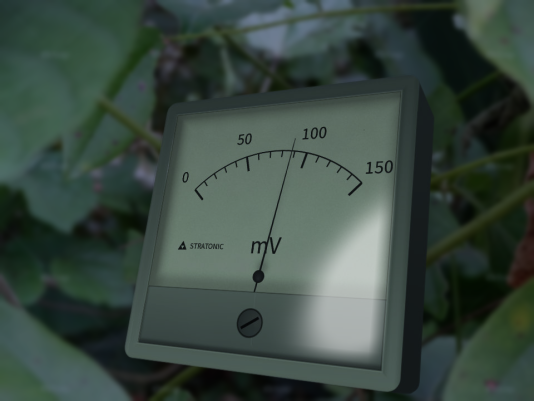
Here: **90** mV
